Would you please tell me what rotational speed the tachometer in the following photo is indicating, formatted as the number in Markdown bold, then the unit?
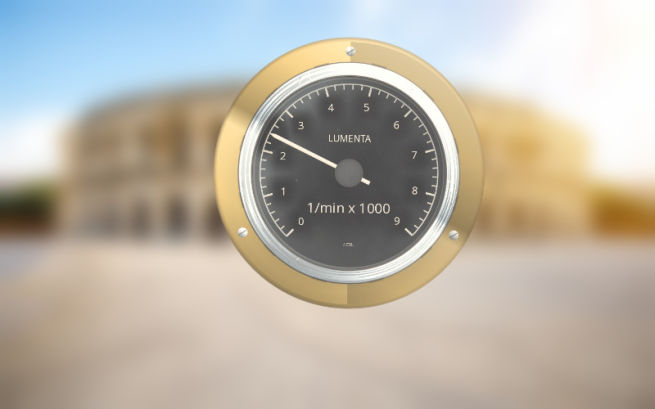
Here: **2400** rpm
